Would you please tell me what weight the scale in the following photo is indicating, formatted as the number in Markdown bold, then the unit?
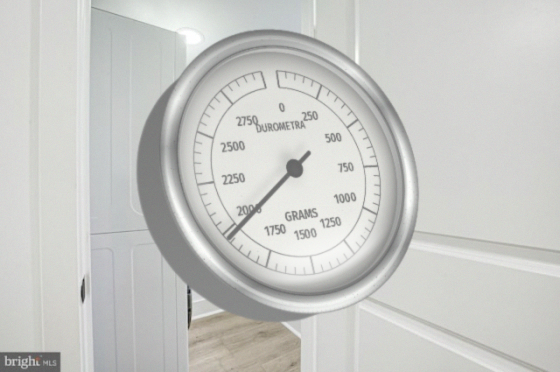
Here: **1975** g
